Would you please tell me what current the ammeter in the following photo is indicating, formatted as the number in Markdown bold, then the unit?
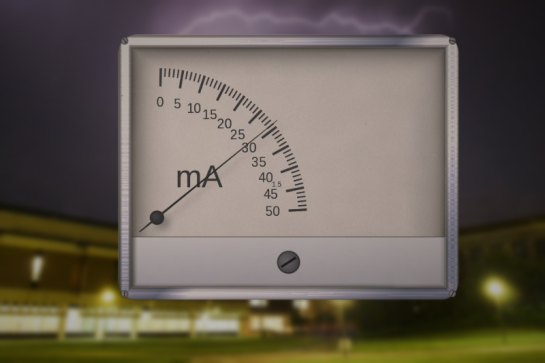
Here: **29** mA
